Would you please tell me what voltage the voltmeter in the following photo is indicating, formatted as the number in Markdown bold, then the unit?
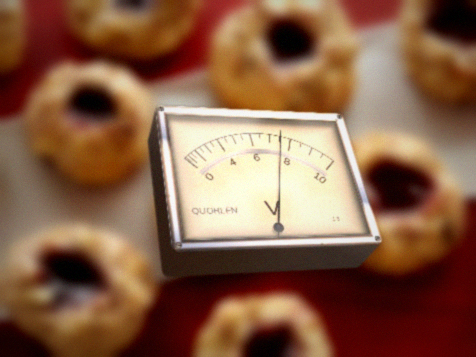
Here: **7.5** V
